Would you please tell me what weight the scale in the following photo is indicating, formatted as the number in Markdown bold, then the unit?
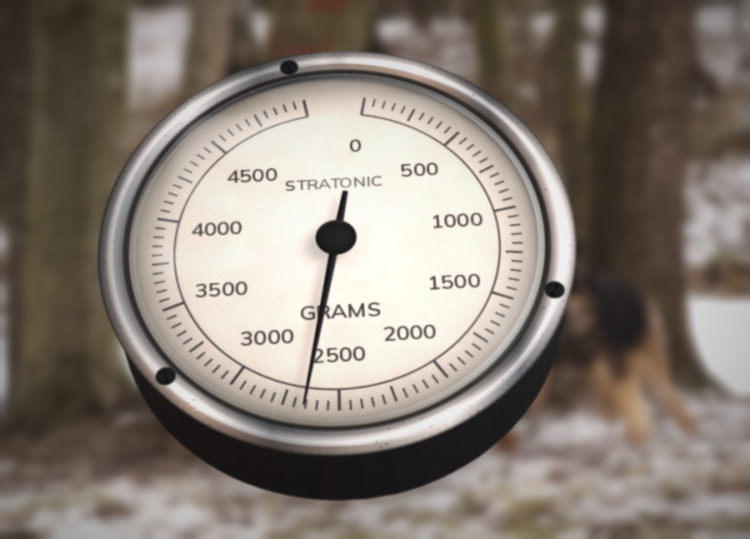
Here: **2650** g
